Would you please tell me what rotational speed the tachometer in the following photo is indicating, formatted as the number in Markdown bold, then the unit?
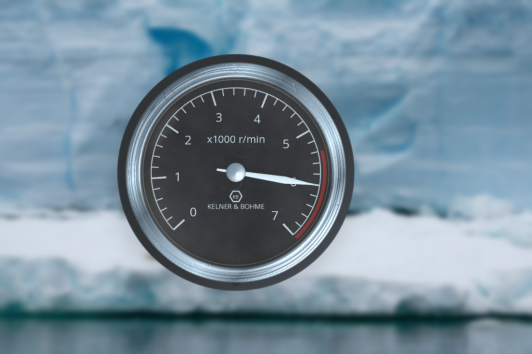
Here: **6000** rpm
